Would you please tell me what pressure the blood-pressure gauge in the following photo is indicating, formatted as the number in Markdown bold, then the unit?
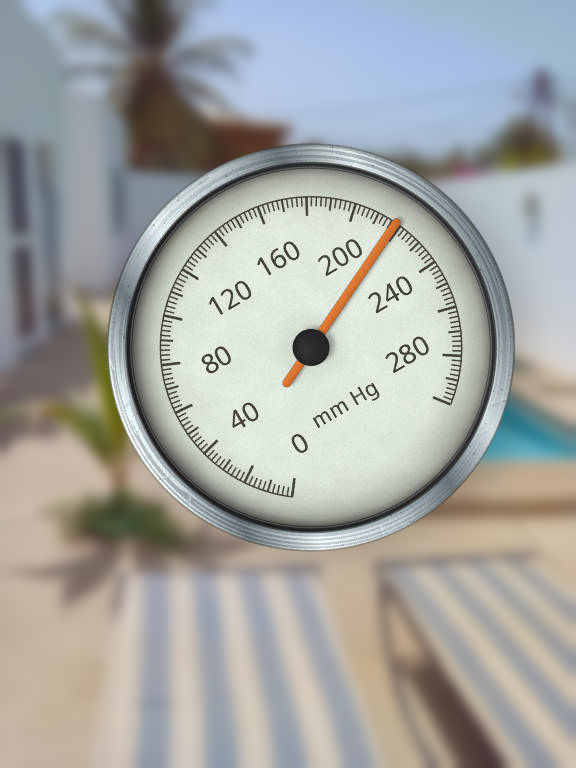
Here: **218** mmHg
